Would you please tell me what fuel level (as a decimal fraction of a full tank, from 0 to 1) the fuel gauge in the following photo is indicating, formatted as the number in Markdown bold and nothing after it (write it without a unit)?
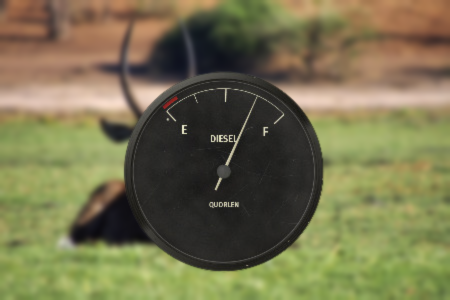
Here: **0.75**
